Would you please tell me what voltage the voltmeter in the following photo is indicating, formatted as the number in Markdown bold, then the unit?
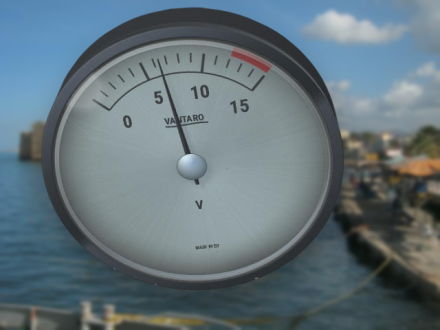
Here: **6.5** V
